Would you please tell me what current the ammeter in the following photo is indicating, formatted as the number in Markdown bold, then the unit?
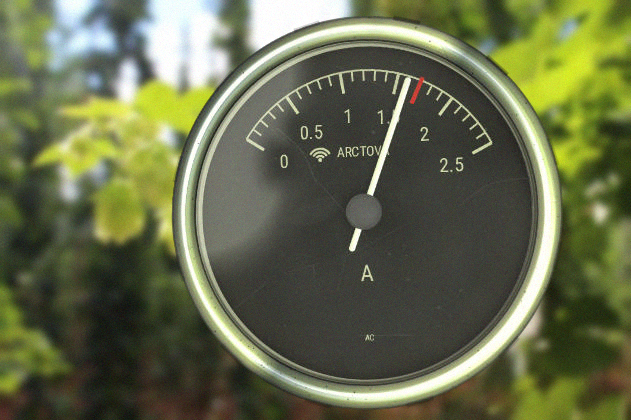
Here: **1.6** A
